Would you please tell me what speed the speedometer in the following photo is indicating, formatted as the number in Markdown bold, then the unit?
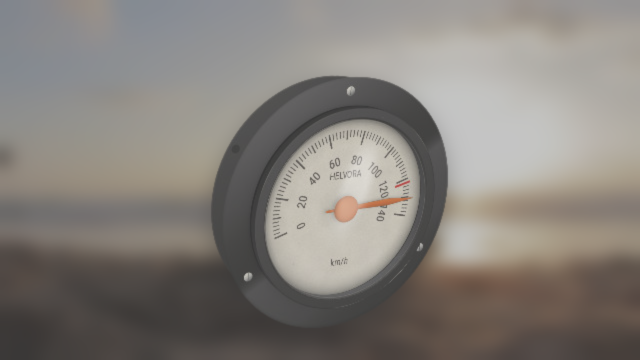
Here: **130** km/h
